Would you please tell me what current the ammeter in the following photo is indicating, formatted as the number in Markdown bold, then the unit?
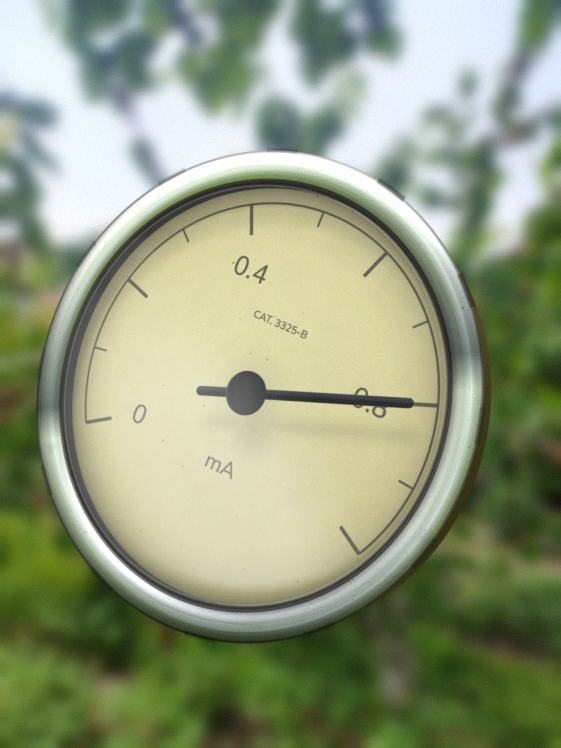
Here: **0.8** mA
